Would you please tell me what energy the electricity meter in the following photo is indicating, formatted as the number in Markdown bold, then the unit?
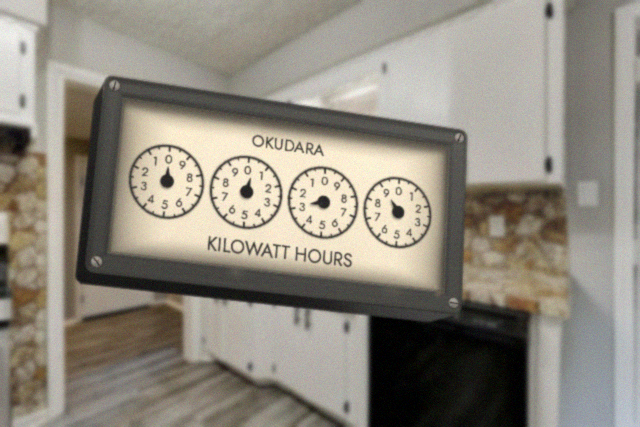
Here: **29** kWh
